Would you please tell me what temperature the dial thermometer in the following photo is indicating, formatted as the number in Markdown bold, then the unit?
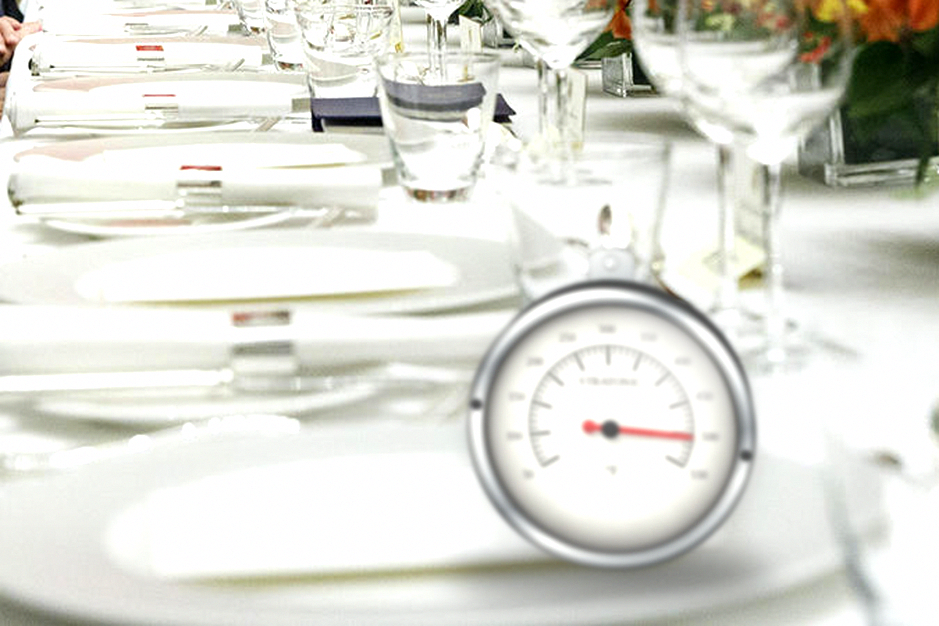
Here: **500** °F
